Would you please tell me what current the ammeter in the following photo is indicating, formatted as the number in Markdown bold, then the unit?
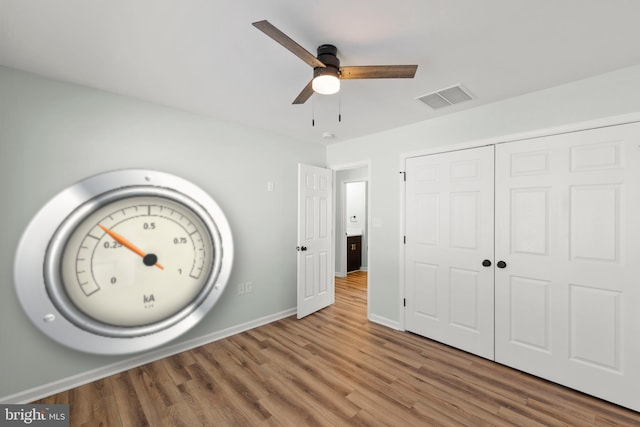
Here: **0.3** kA
